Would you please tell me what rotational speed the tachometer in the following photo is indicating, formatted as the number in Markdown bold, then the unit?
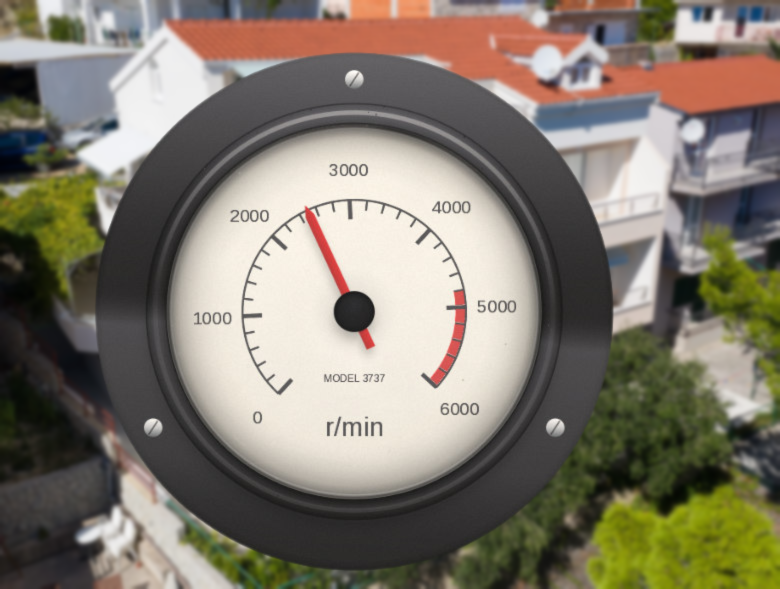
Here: **2500** rpm
